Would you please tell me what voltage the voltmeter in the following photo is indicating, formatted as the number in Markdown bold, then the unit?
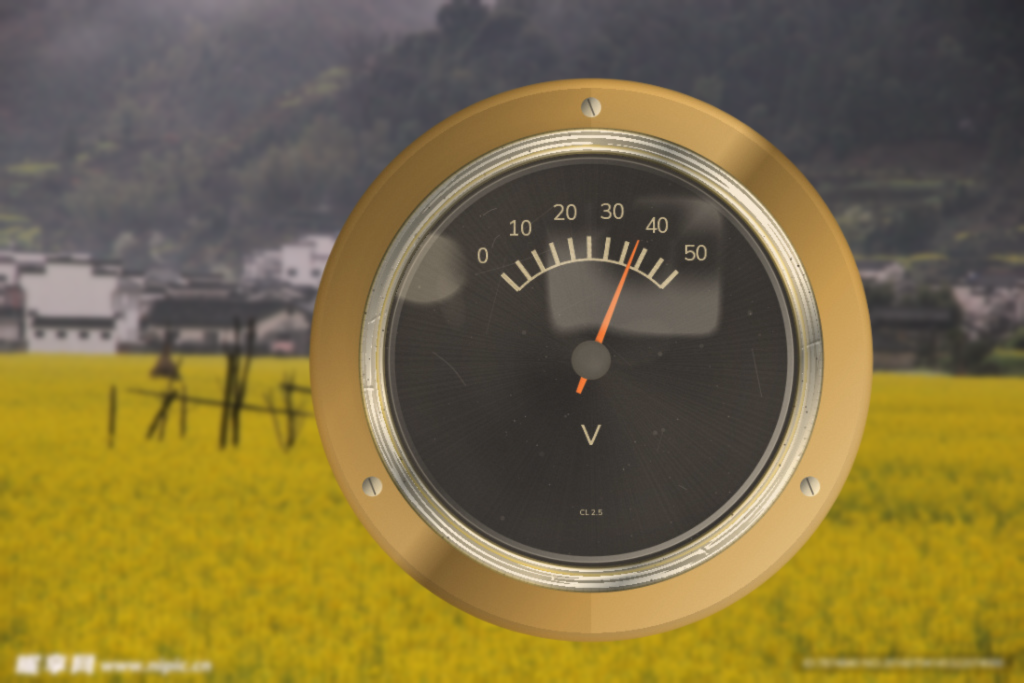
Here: **37.5** V
